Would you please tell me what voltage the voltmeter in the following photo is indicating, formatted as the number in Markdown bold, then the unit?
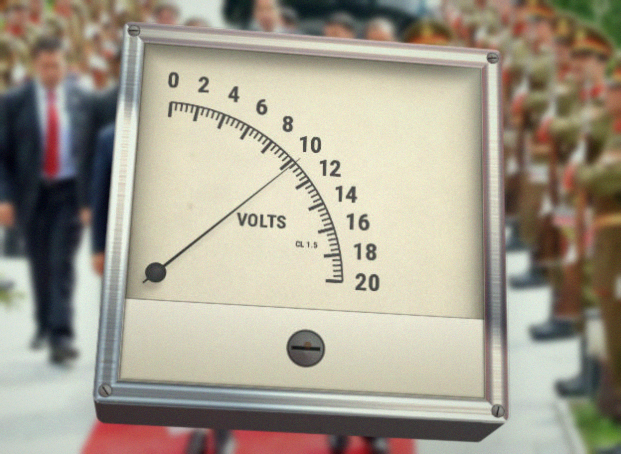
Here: **10.4** V
